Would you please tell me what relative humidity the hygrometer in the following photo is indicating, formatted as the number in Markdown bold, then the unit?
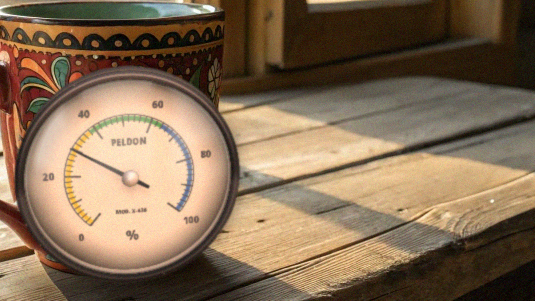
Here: **30** %
